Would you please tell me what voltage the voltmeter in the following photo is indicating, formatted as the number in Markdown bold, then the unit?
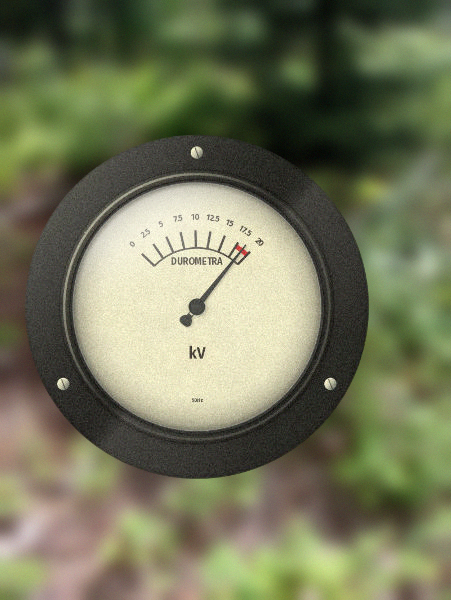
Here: **18.75** kV
